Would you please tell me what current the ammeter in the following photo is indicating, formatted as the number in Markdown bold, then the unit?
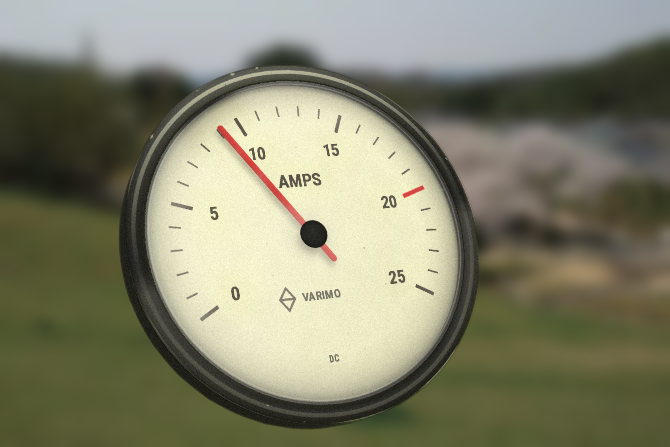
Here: **9** A
